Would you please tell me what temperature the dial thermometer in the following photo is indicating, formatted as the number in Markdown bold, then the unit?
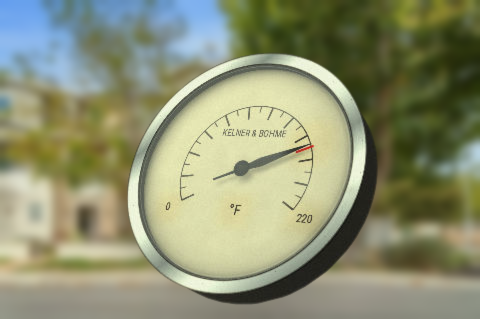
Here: **170** °F
